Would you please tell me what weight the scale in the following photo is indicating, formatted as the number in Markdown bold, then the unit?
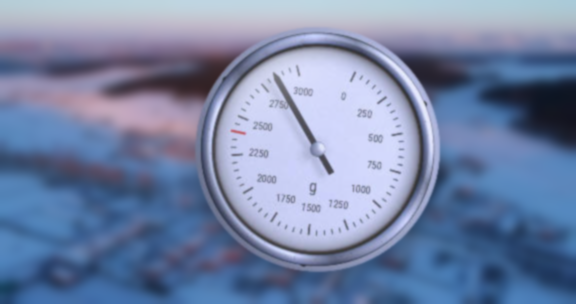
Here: **2850** g
